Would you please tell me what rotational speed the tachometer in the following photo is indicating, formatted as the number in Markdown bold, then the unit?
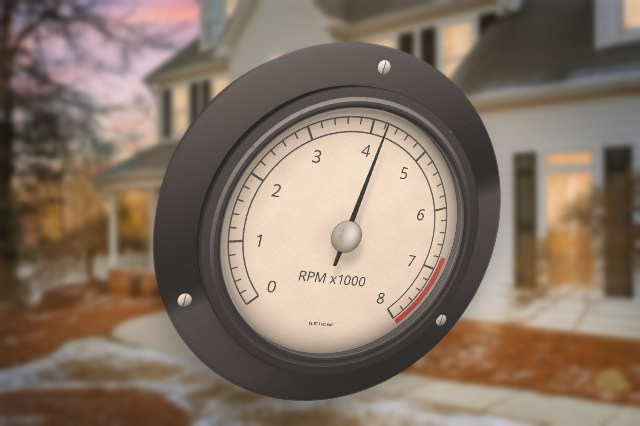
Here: **4200** rpm
